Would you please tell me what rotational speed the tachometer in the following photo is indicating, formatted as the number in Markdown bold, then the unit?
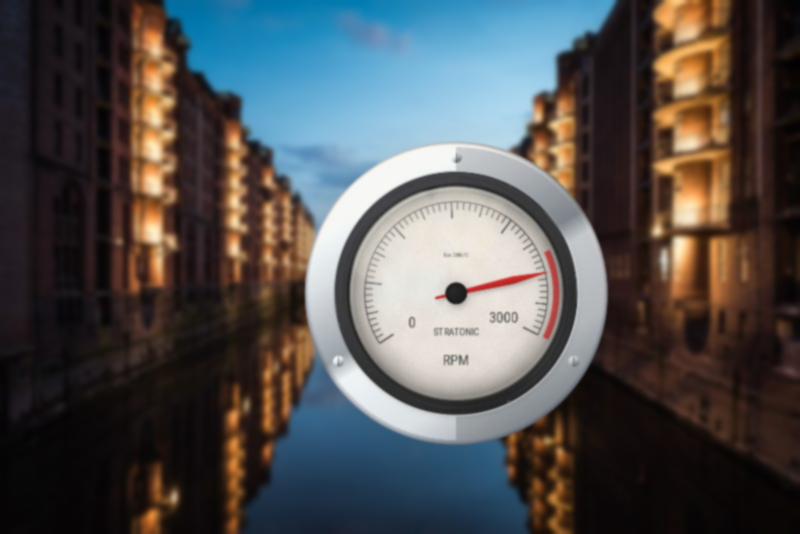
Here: **2500** rpm
